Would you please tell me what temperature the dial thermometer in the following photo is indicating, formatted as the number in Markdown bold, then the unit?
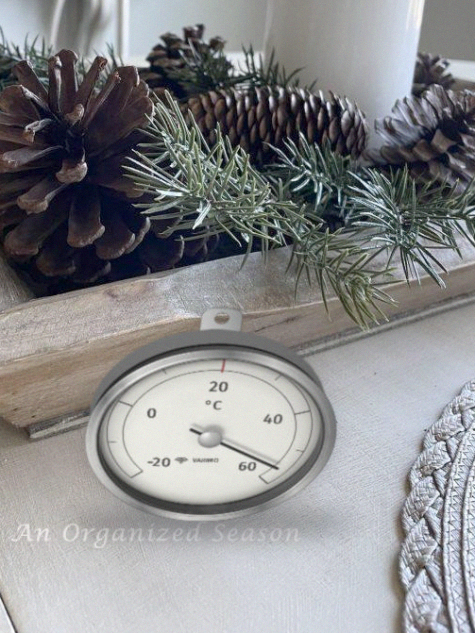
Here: **55** °C
